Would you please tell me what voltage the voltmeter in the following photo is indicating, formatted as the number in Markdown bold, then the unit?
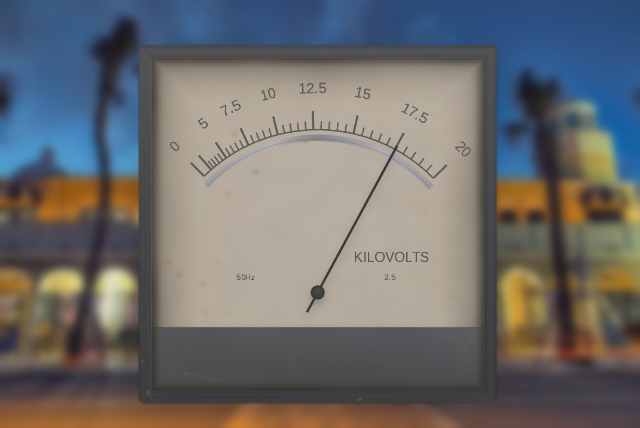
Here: **17.5** kV
